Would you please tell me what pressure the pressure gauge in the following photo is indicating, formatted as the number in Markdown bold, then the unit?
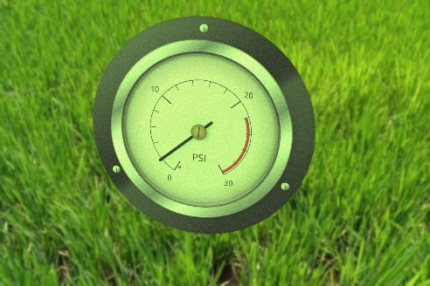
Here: **2** psi
